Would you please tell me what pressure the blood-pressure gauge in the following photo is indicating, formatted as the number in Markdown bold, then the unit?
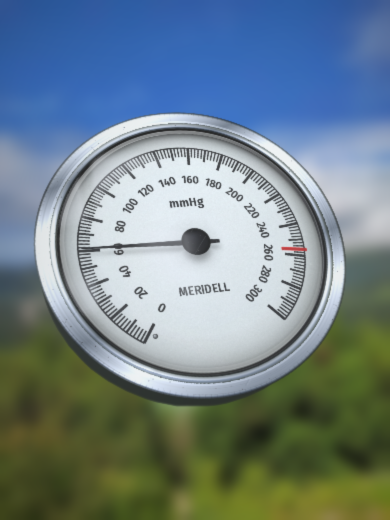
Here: **60** mmHg
